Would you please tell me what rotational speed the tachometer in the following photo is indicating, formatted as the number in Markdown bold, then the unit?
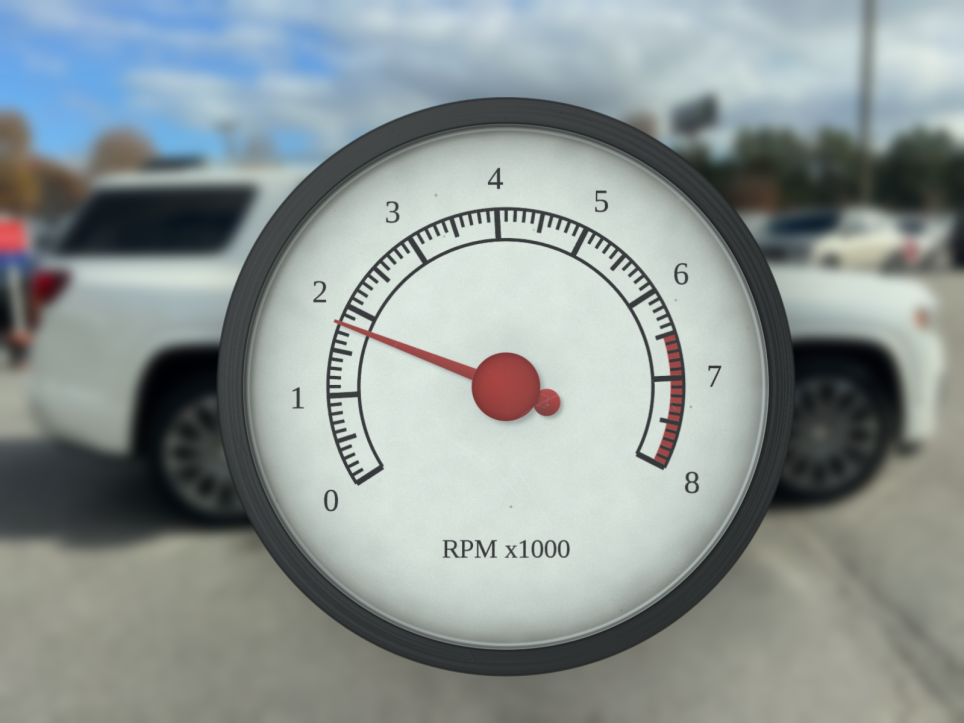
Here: **1800** rpm
